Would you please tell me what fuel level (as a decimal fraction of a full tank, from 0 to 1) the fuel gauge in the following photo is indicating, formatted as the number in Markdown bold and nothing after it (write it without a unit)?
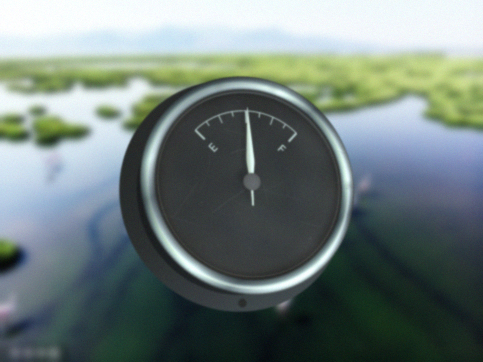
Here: **0.5**
